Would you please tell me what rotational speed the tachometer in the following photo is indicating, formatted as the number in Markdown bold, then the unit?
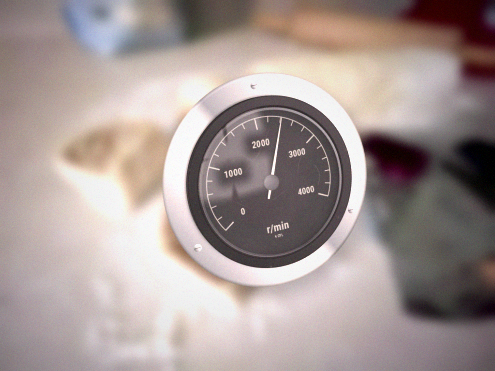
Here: **2400** rpm
